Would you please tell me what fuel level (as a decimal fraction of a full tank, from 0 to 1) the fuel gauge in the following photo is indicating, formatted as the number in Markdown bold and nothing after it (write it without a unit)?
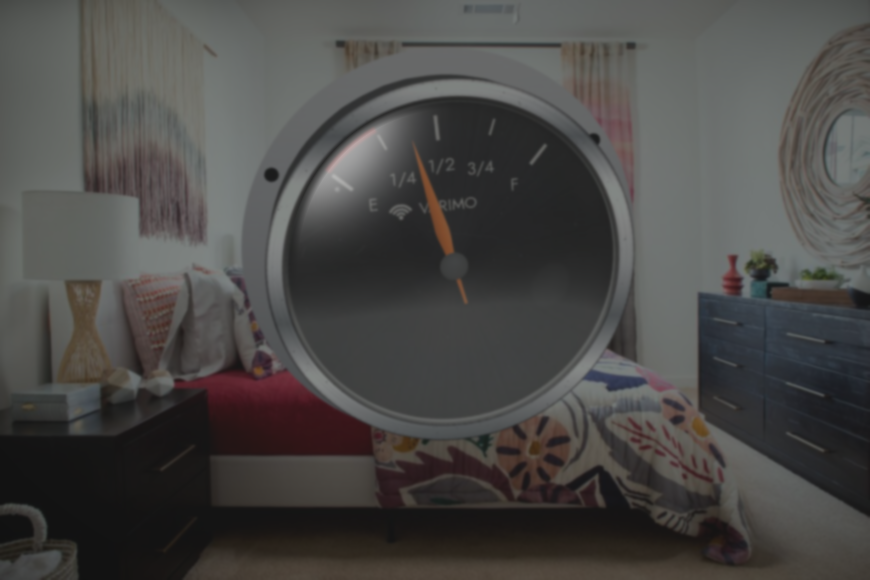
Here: **0.375**
